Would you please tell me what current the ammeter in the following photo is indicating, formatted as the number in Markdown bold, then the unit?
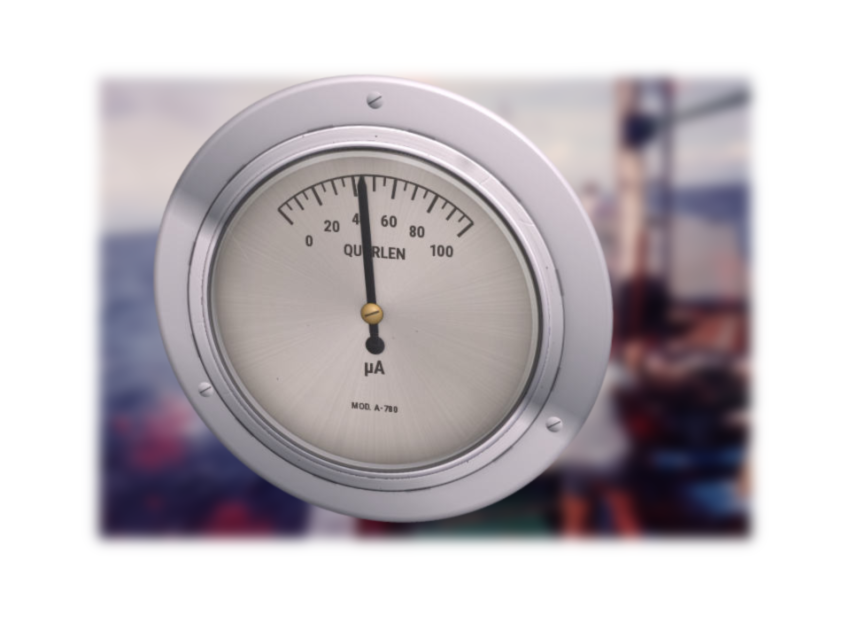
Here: **45** µA
